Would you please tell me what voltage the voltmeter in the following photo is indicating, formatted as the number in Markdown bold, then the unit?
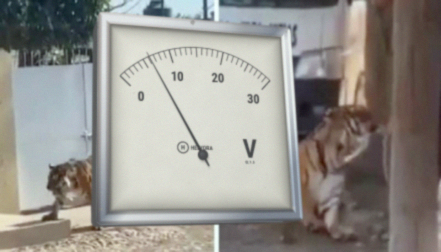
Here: **6** V
